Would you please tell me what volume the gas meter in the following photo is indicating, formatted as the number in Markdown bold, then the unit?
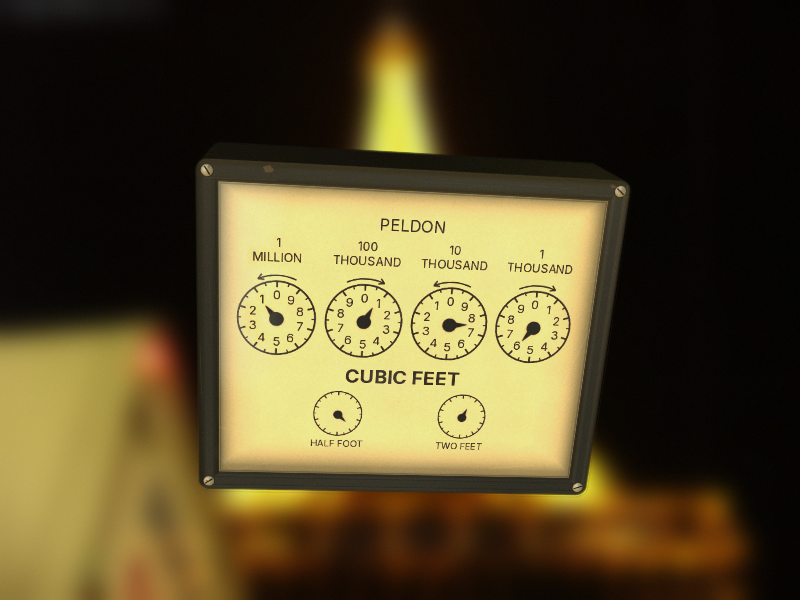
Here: **107600** ft³
